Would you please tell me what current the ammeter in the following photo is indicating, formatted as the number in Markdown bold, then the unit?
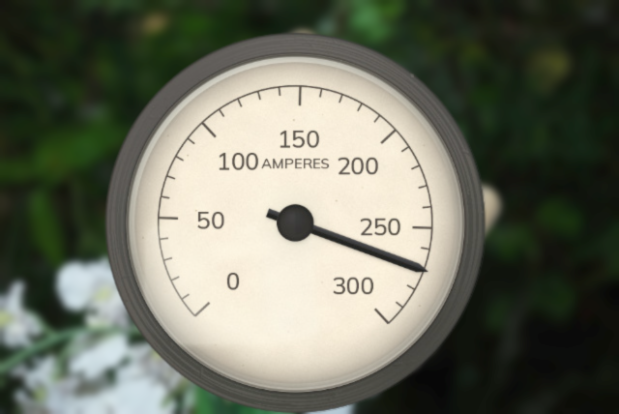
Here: **270** A
